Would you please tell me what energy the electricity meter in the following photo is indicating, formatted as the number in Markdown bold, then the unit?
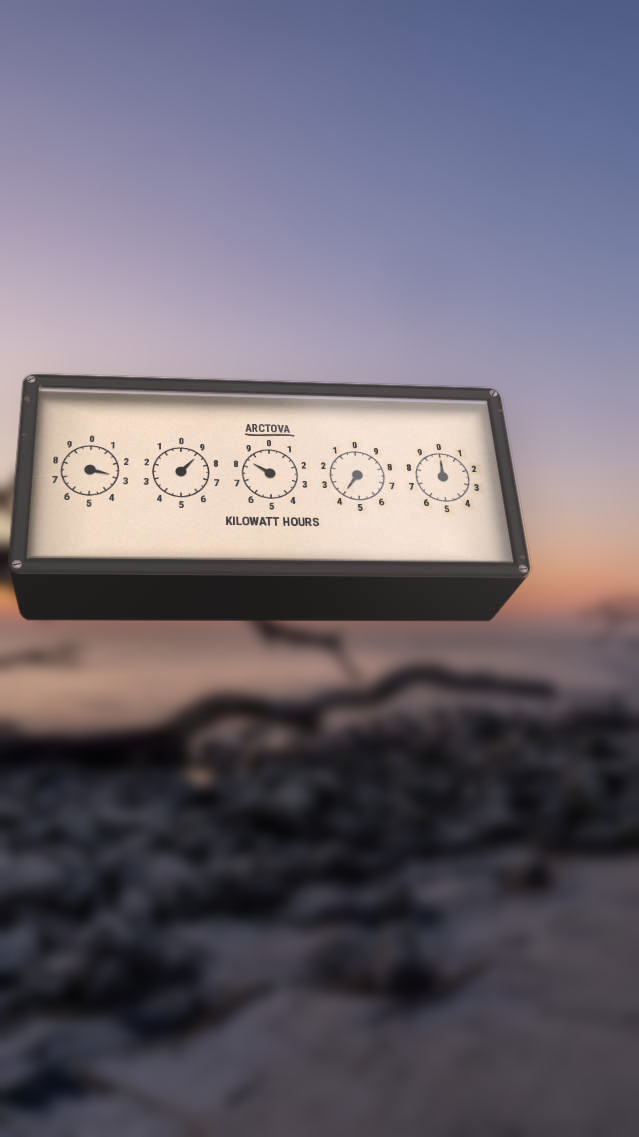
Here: **28840** kWh
